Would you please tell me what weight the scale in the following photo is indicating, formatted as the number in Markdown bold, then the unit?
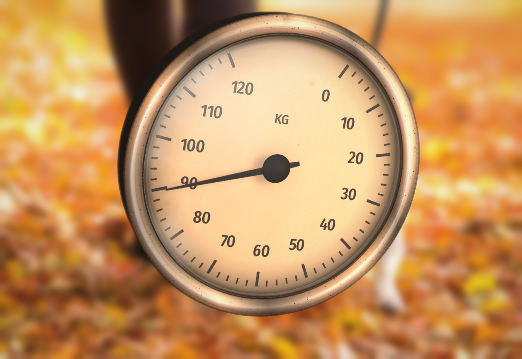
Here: **90** kg
